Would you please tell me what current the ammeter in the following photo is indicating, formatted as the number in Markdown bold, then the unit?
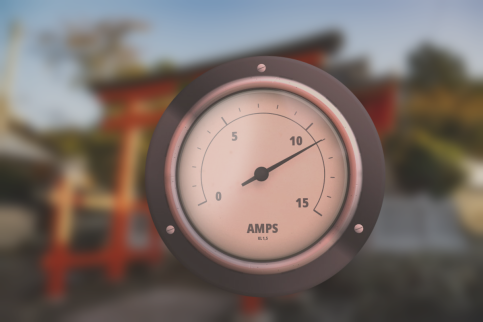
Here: **11** A
